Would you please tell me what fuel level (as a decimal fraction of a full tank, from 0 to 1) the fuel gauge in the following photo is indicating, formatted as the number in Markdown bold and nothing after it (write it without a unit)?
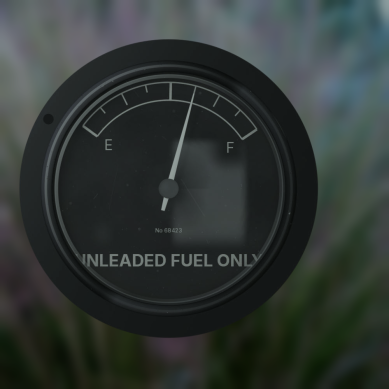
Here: **0.625**
